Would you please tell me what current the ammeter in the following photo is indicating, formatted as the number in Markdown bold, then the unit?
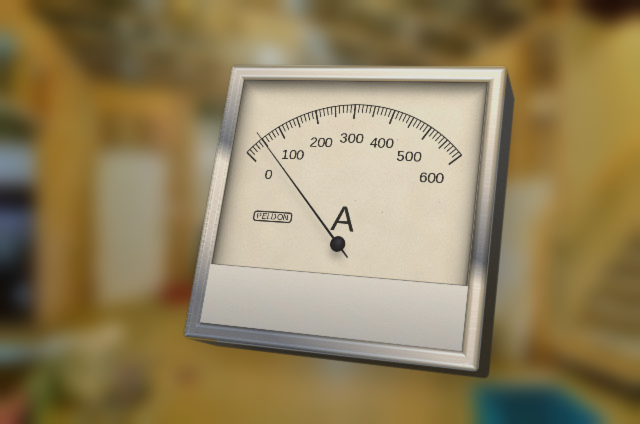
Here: **50** A
